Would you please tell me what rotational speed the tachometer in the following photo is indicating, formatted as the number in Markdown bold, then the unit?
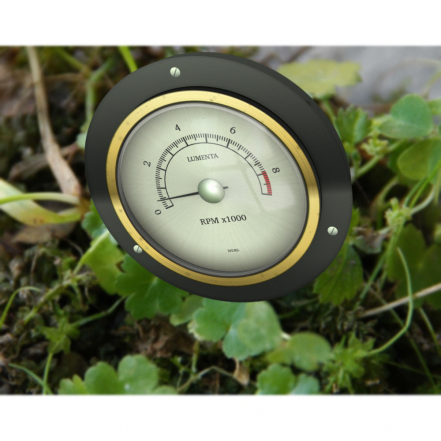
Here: **500** rpm
